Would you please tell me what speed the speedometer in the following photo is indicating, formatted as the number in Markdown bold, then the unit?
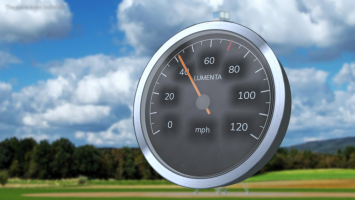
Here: **42.5** mph
